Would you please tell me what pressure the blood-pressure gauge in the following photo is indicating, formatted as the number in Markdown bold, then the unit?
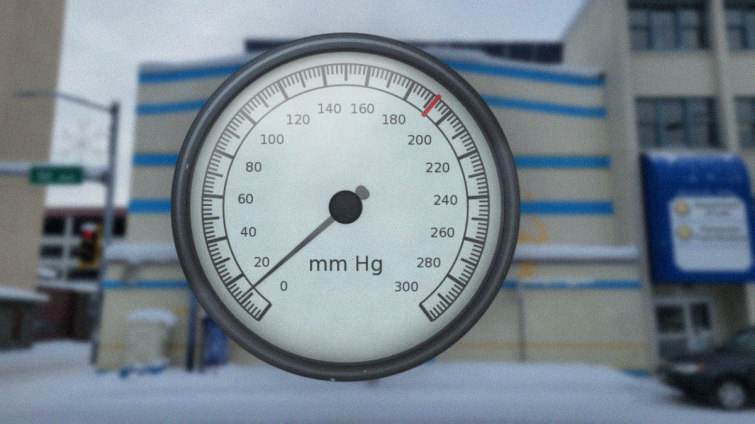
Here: **12** mmHg
